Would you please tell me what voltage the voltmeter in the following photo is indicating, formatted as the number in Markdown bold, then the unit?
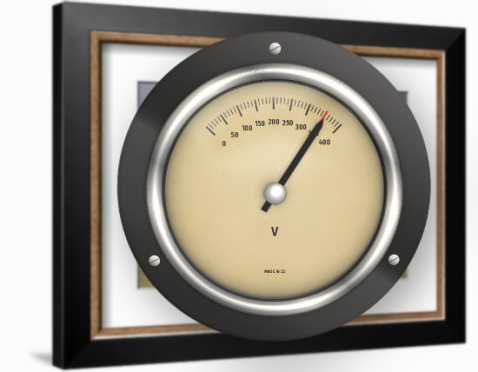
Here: **350** V
